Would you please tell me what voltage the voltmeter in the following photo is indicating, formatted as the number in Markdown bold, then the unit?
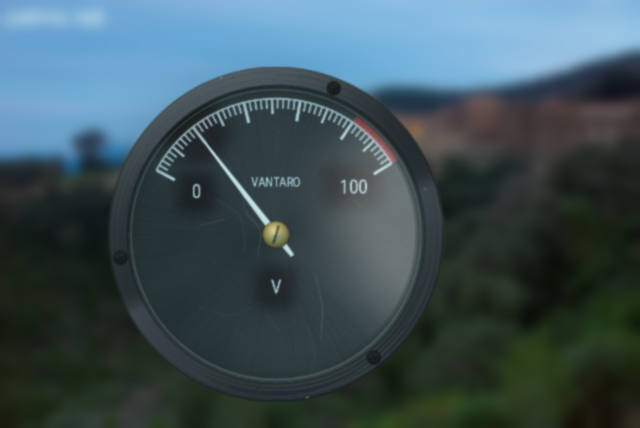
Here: **20** V
